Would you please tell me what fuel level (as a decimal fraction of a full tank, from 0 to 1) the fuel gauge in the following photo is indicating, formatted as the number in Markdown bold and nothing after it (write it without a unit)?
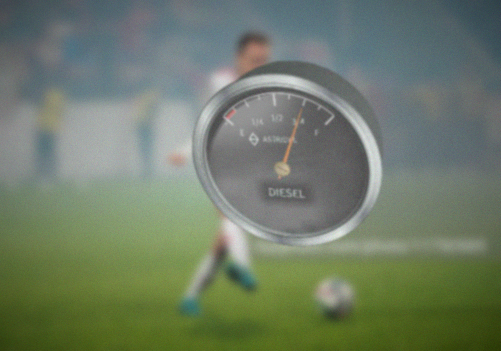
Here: **0.75**
